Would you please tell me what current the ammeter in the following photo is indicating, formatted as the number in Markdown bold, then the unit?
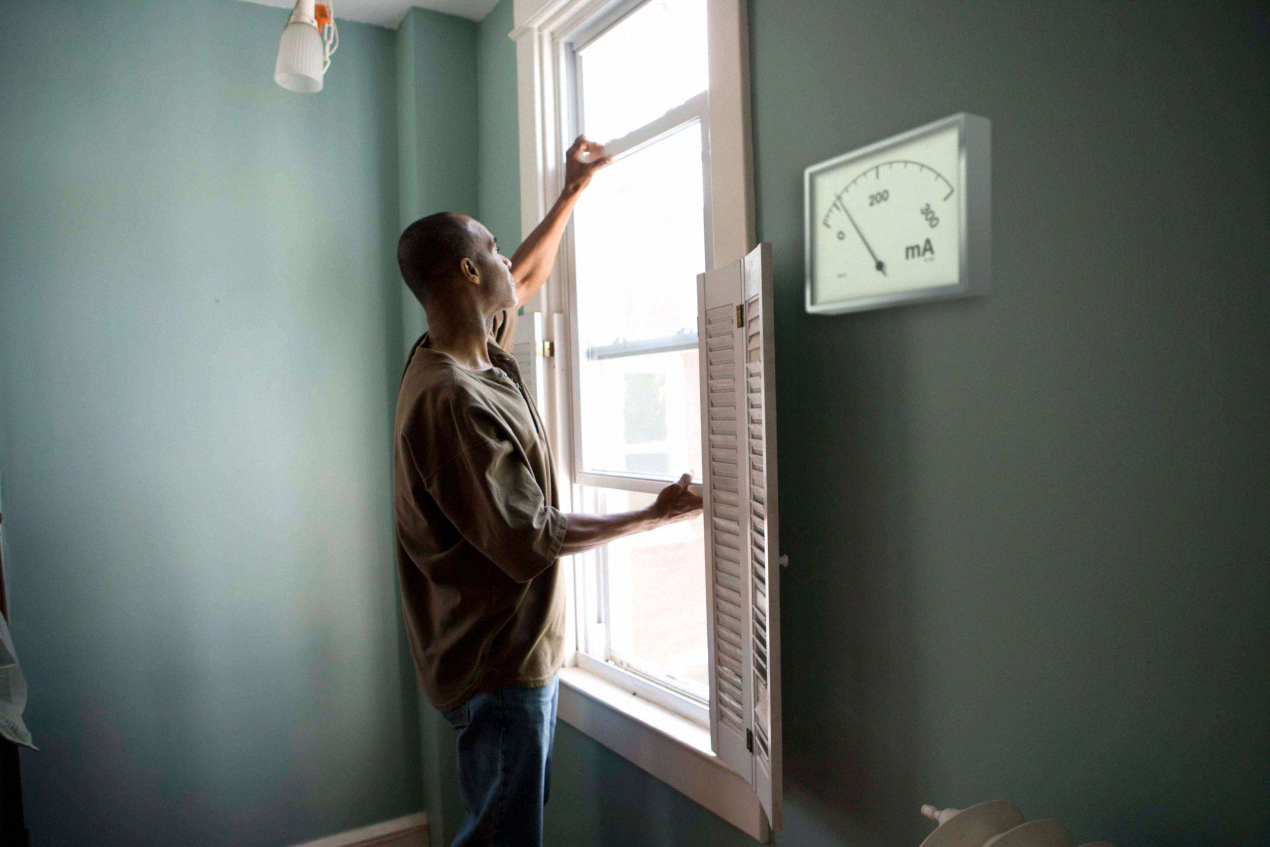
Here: **120** mA
